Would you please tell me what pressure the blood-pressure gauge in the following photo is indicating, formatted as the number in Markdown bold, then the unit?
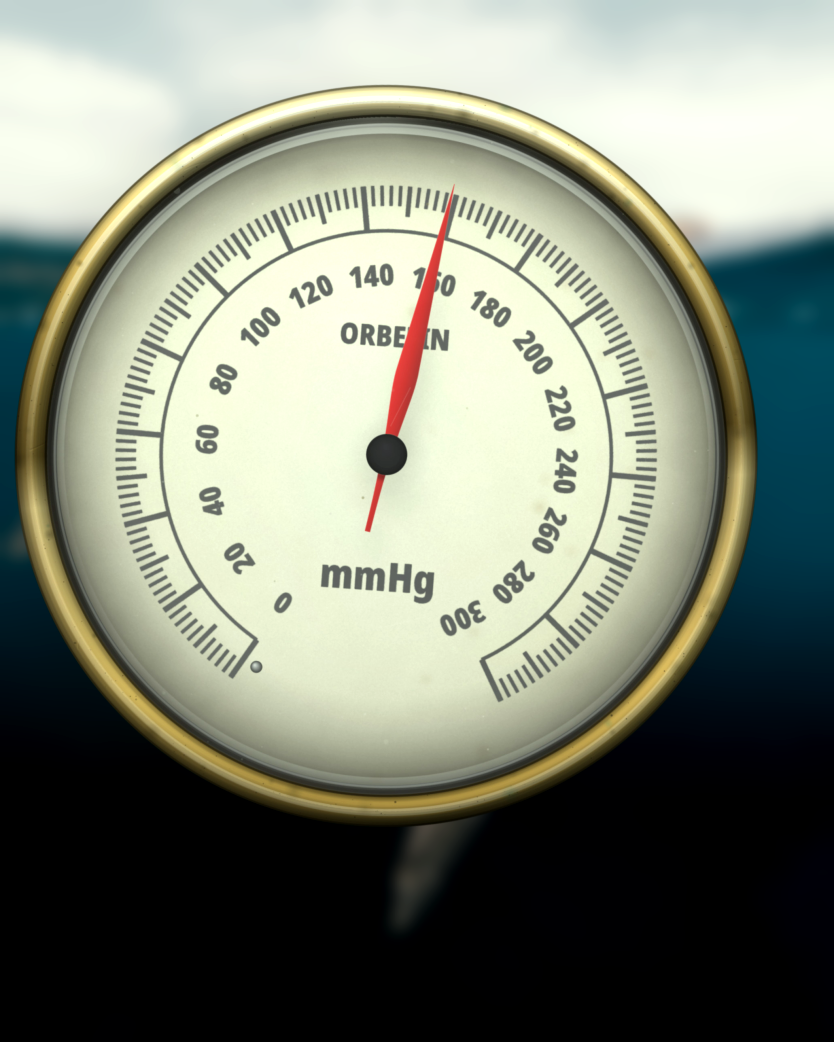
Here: **159** mmHg
